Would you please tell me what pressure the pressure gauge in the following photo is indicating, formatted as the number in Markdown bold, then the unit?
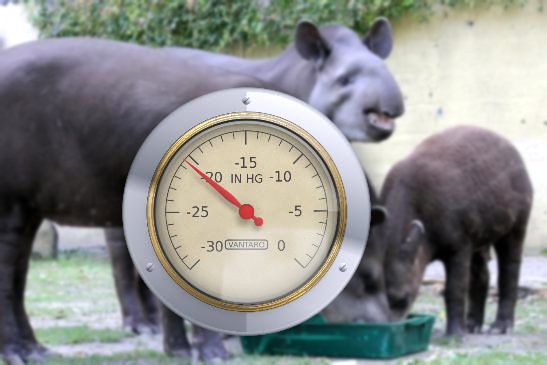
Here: **-20.5** inHg
